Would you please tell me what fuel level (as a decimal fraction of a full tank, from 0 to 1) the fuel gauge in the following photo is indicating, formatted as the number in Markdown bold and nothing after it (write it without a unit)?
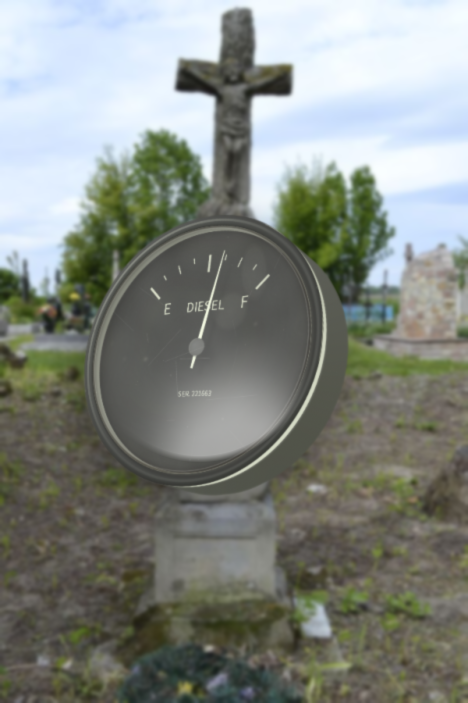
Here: **0.625**
